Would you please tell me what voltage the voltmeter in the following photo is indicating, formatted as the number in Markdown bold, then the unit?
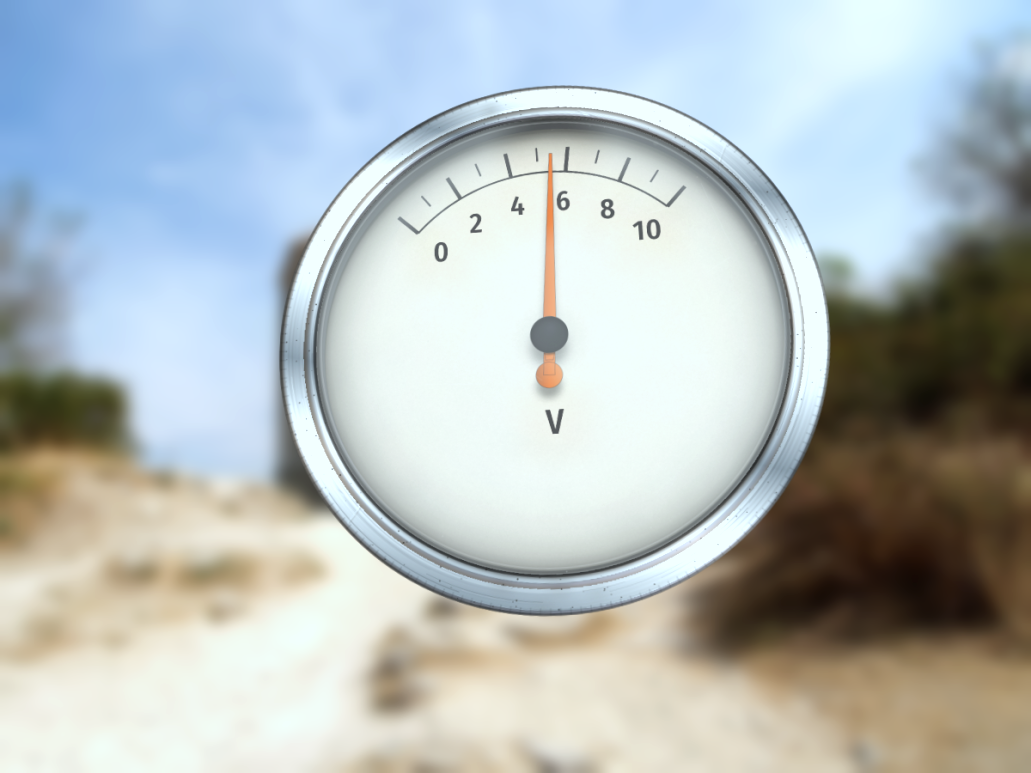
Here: **5.5** V
